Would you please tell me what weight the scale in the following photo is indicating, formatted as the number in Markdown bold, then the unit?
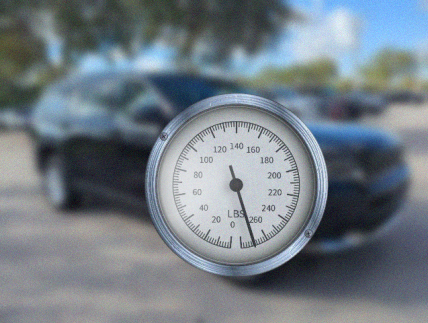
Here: **270** lb
